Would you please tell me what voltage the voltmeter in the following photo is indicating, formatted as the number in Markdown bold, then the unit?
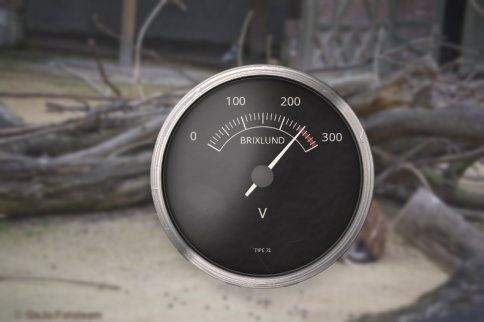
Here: **250** V
